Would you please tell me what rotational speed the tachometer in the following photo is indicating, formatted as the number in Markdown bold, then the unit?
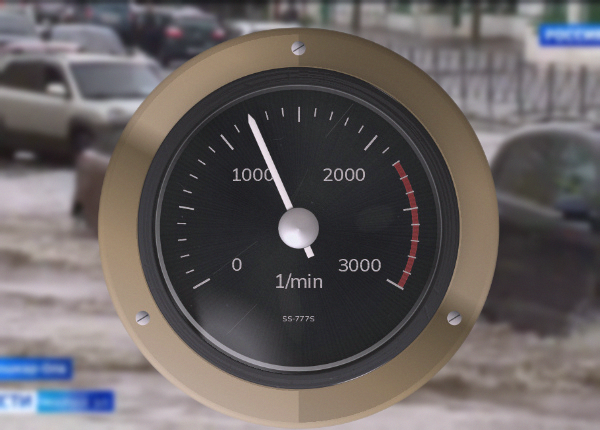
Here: **1200** rpm
